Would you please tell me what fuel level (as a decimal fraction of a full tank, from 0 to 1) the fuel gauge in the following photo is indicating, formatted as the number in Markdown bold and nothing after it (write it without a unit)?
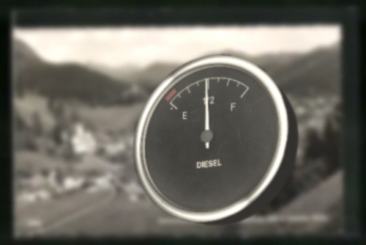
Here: **0.5**
